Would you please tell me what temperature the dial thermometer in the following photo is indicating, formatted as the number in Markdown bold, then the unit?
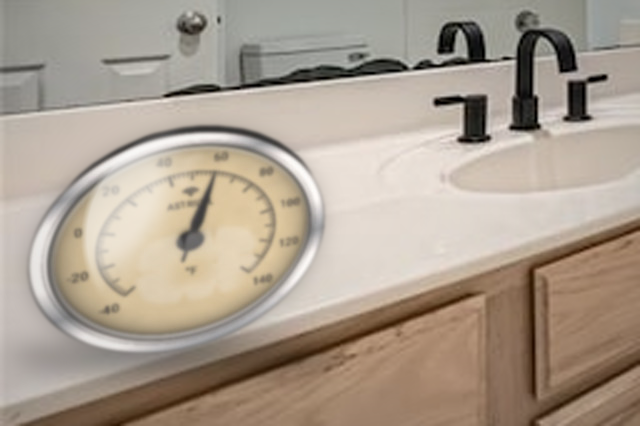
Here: **60** °F
